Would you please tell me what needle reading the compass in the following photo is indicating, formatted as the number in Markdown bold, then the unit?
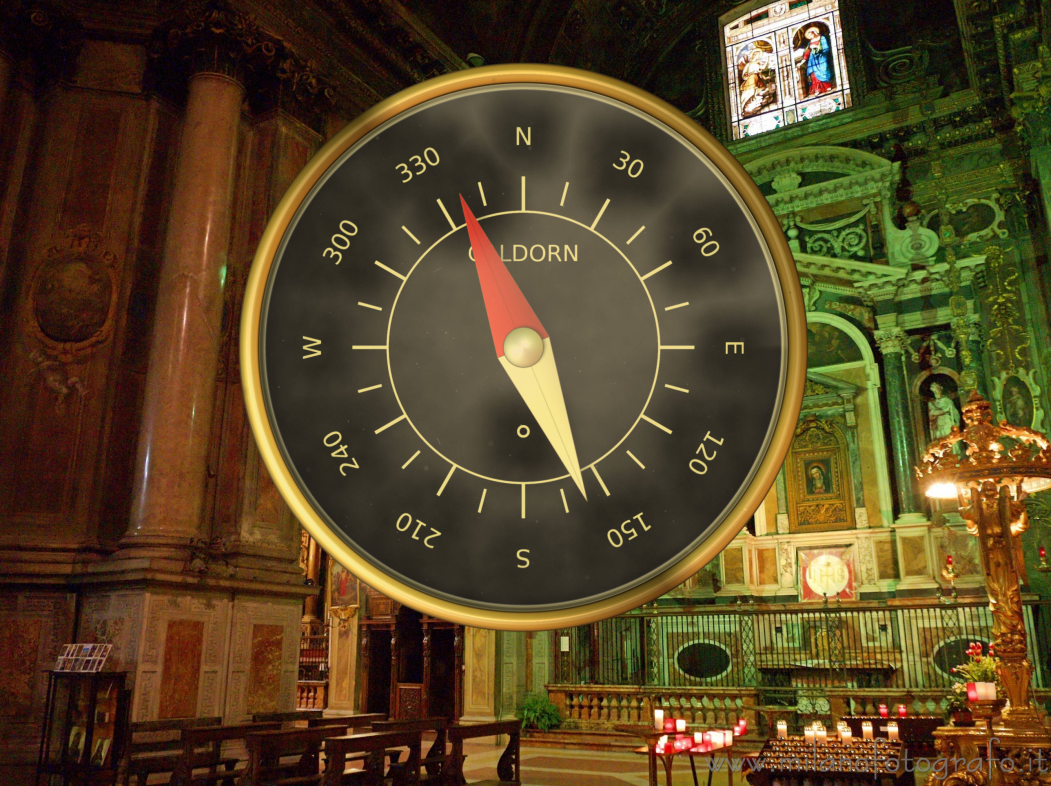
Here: **337.5** °
